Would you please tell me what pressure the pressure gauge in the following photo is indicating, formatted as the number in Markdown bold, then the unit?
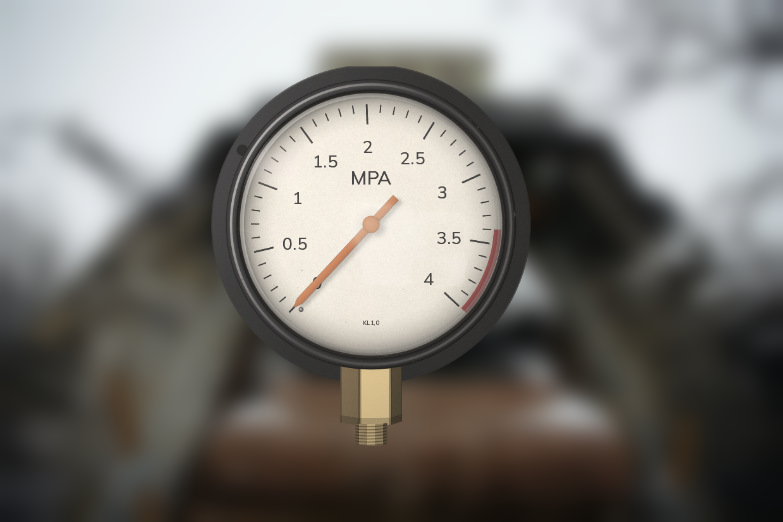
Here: **0** MPa
